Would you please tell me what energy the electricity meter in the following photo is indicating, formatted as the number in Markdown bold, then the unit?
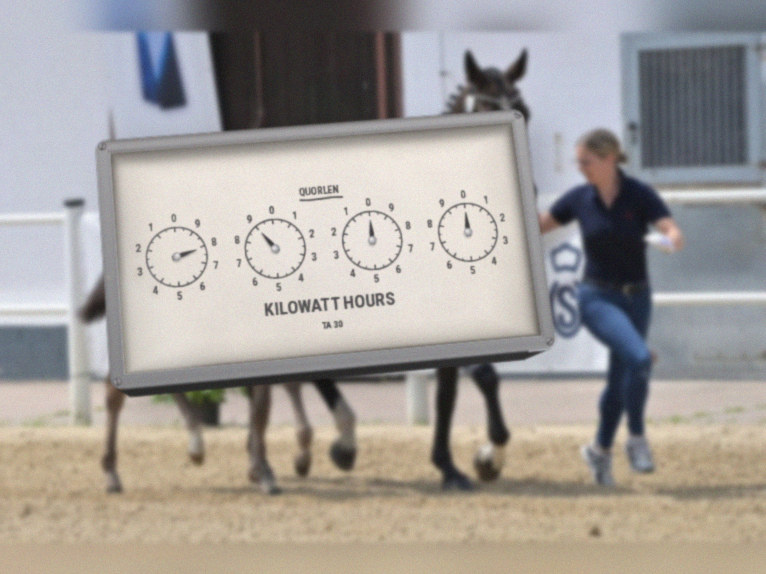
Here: **7900** kWh
